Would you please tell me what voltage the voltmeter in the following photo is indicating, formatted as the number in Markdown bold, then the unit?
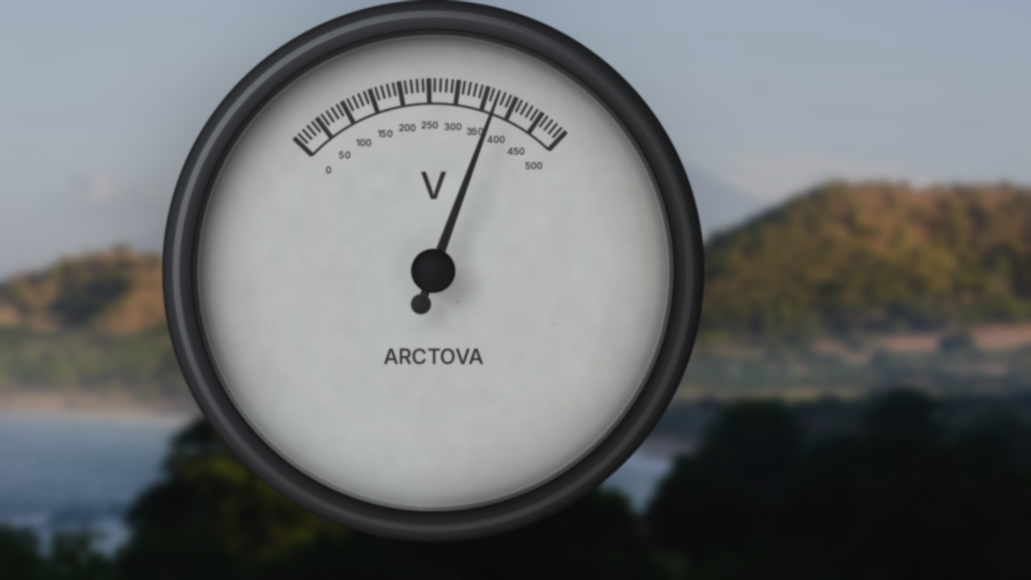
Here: **370** V
